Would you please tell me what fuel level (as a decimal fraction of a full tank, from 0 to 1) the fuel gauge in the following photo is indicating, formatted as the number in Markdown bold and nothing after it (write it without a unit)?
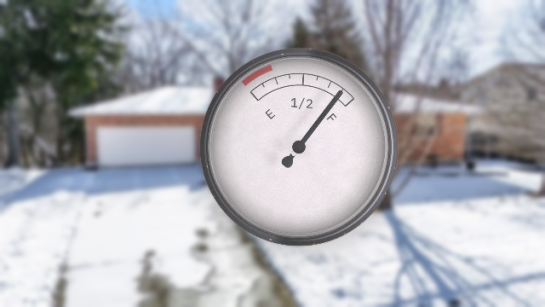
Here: **0.875**
